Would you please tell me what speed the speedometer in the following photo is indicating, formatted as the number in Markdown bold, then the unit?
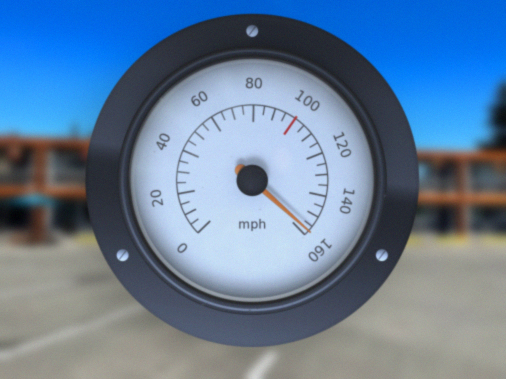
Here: **157.5** mph
